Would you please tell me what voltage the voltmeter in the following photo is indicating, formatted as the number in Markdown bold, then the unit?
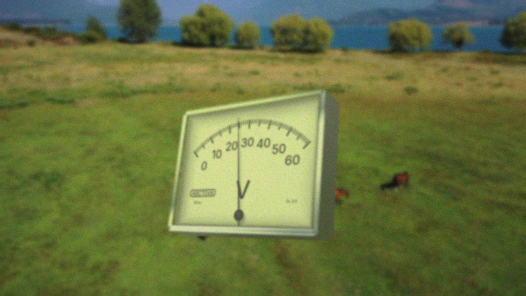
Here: **25** V
